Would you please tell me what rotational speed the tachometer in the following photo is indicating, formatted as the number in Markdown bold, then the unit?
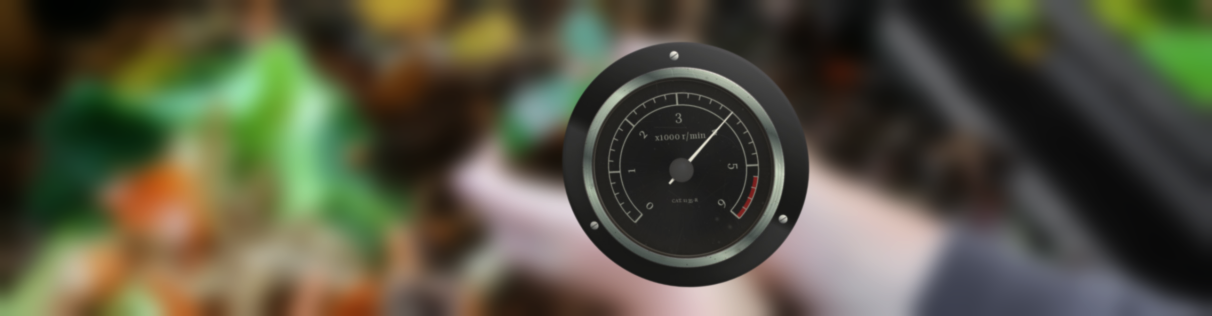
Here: **4000** rpm
